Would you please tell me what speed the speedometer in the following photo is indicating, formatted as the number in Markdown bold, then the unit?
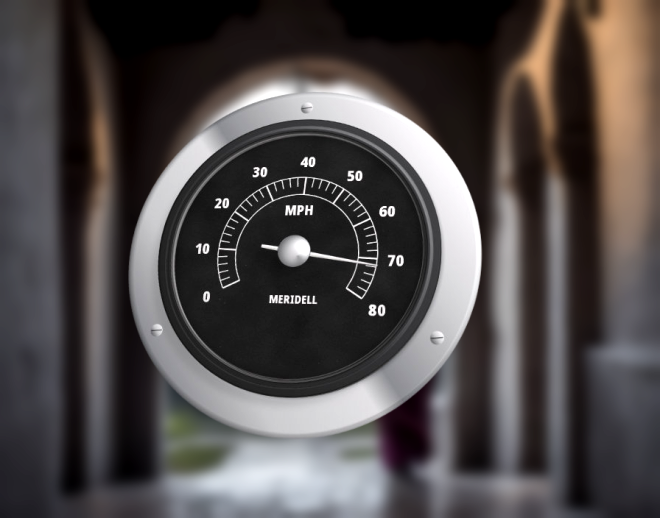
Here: **72** mph
